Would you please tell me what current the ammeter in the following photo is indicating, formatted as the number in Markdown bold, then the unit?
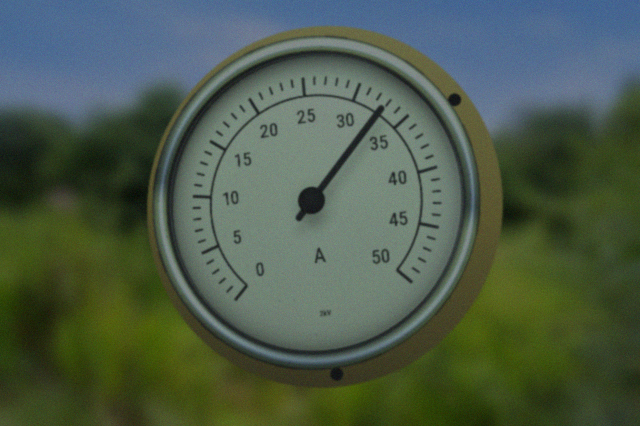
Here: **33** A
